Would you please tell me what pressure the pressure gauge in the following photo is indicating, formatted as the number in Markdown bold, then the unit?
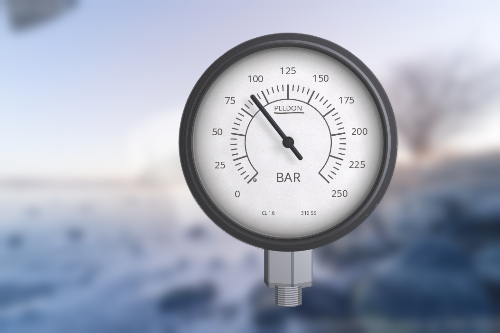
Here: **90** bar
